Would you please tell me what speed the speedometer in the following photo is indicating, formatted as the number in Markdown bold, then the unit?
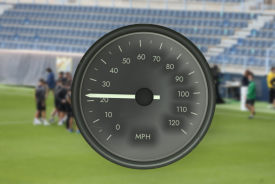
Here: **22.5** mph
